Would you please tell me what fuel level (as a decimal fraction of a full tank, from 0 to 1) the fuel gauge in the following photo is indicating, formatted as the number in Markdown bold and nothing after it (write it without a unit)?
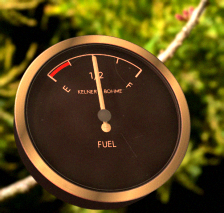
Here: **0.5**
